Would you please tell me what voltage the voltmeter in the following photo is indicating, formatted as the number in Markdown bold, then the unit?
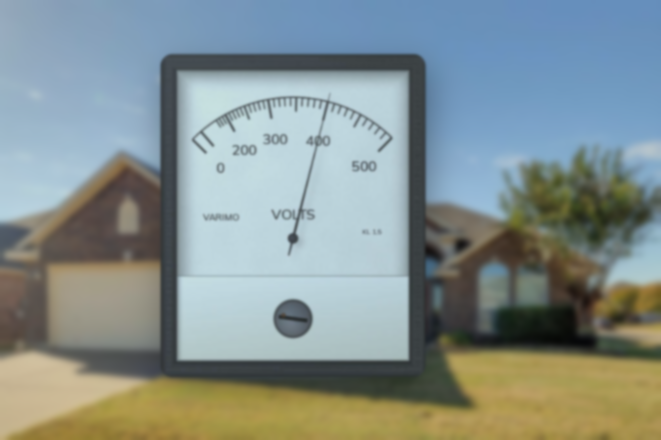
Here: **400** V
